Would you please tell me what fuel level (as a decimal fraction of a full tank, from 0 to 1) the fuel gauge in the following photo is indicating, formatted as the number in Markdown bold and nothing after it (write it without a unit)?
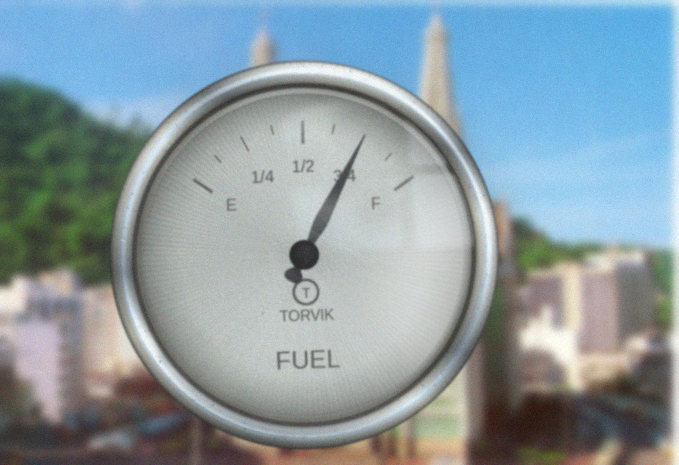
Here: **0.75**
